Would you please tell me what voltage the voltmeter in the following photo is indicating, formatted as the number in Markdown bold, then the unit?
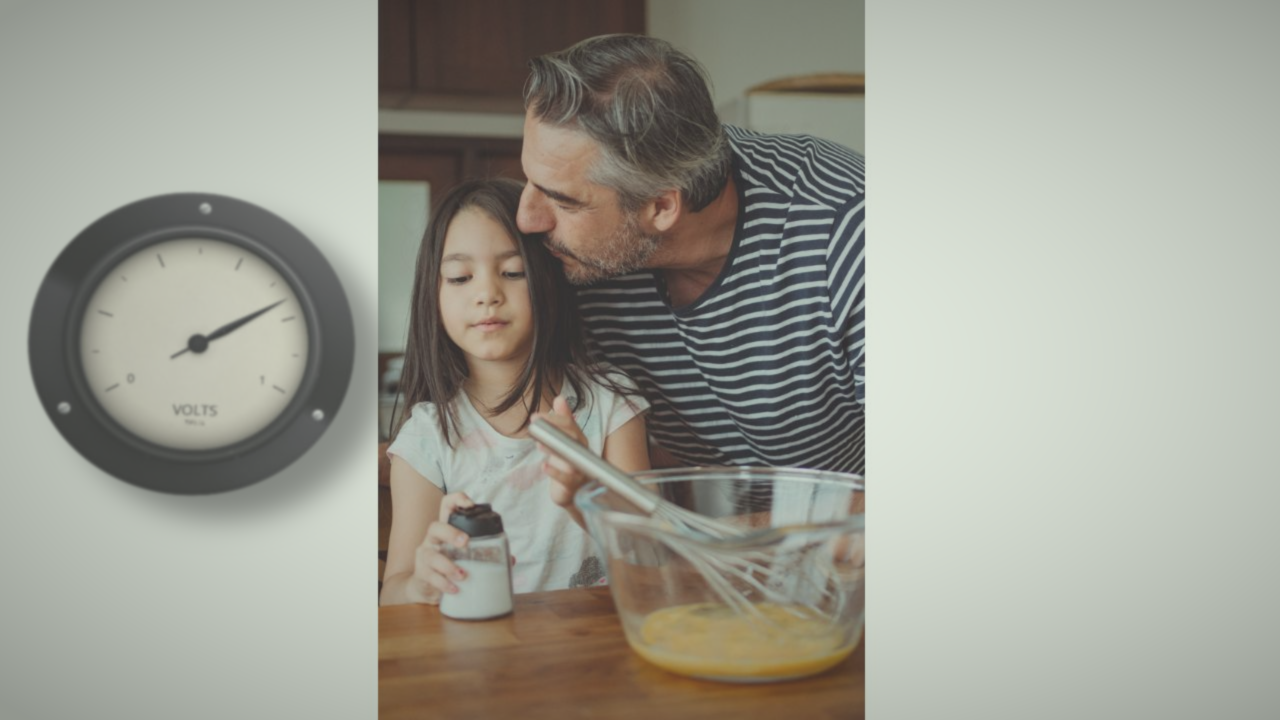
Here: **0.75** V
